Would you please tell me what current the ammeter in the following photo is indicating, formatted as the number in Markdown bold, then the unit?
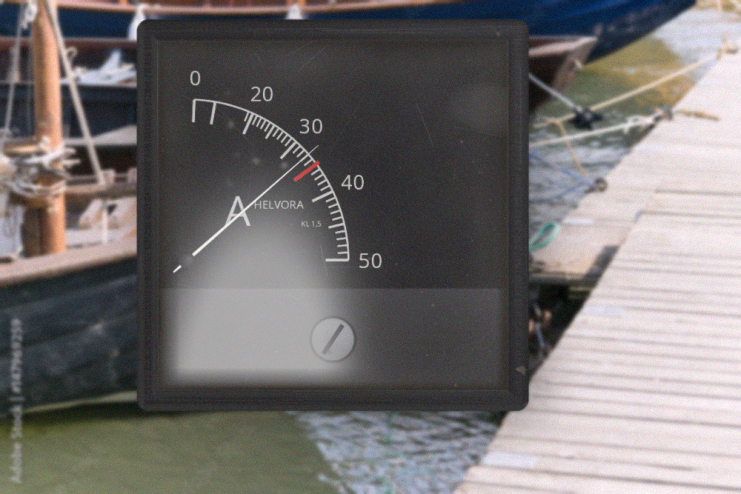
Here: **33** A
